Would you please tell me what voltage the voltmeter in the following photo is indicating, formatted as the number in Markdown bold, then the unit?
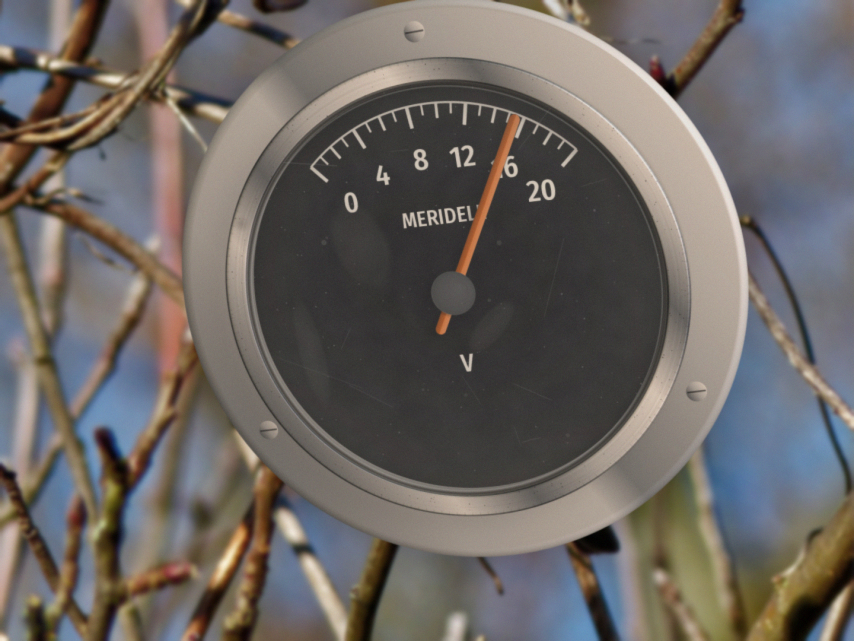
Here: **15.5** V
